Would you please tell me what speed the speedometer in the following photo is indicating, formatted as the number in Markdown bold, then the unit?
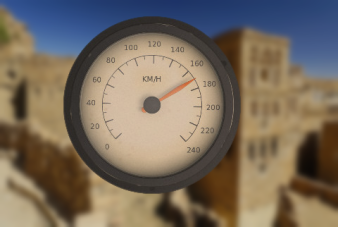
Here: **170** km/h
